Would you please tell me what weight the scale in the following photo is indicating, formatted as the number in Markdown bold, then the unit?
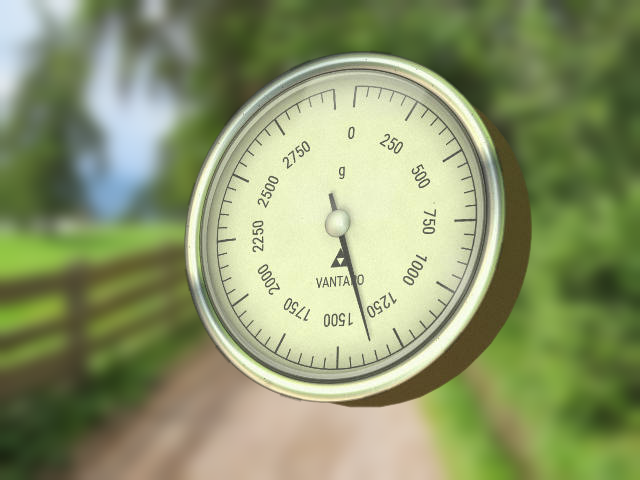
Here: **1350** g
